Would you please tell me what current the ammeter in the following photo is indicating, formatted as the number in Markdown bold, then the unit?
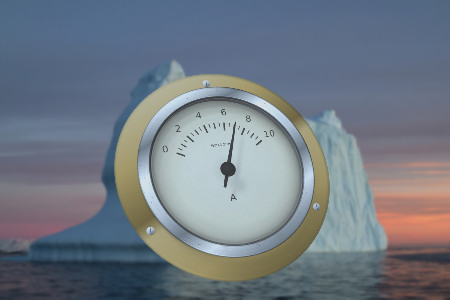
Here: **7** A
